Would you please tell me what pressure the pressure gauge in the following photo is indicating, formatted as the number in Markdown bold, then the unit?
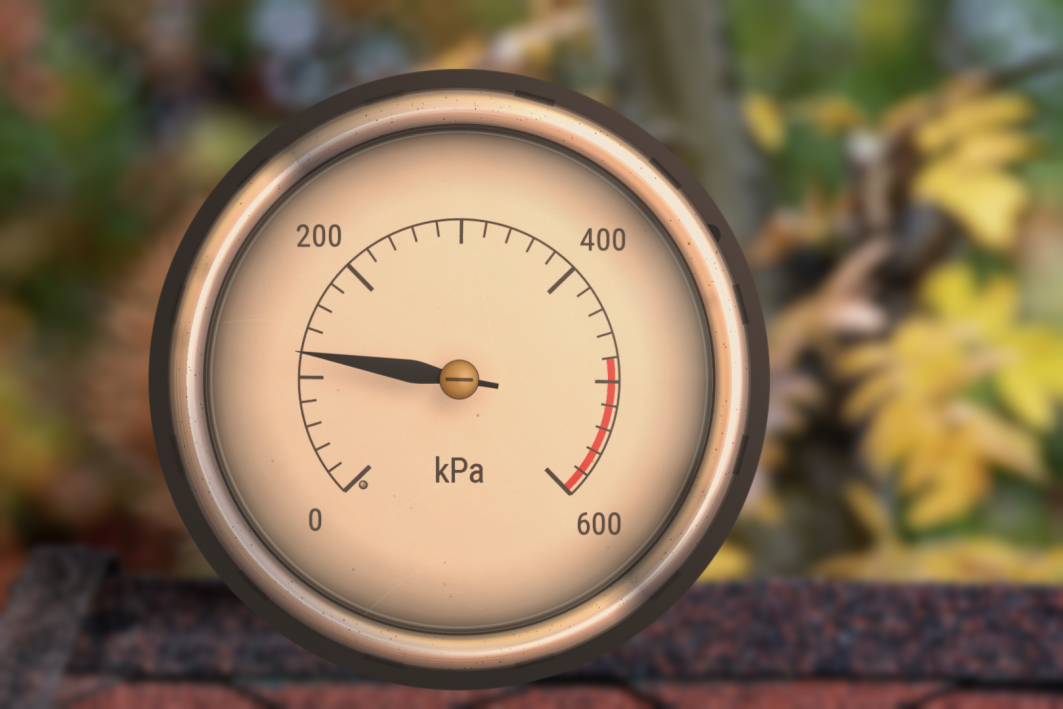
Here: **120** kPa
